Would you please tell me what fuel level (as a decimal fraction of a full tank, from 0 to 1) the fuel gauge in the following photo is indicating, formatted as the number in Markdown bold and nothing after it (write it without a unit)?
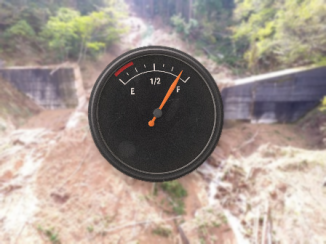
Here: **0.875**
